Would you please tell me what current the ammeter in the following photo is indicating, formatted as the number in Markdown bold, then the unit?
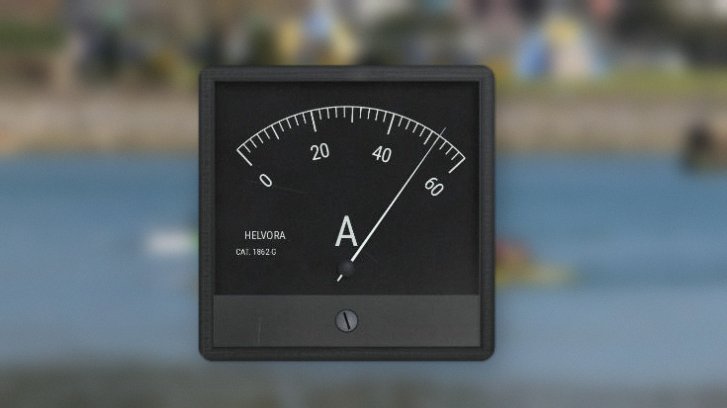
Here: **52** A
